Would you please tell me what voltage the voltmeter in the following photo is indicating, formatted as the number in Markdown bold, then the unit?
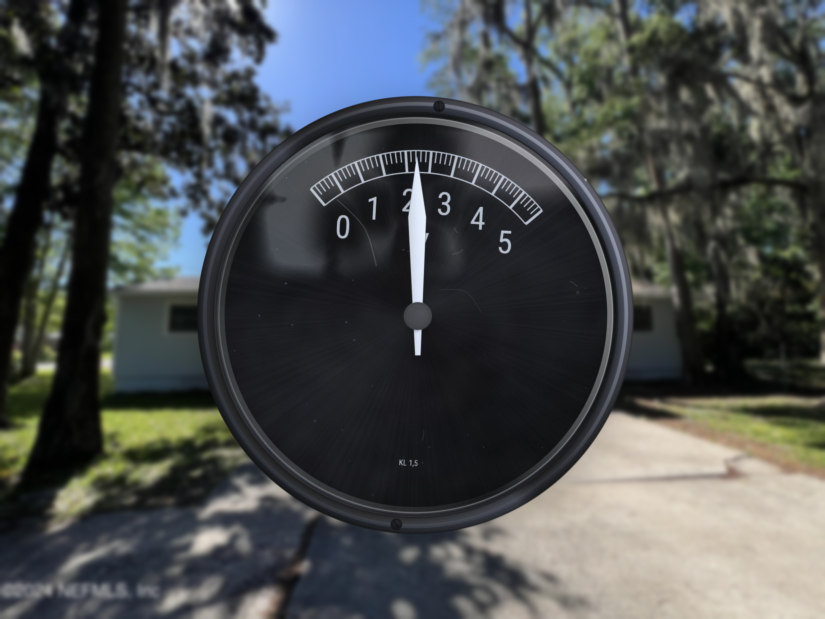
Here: **2.2** V
